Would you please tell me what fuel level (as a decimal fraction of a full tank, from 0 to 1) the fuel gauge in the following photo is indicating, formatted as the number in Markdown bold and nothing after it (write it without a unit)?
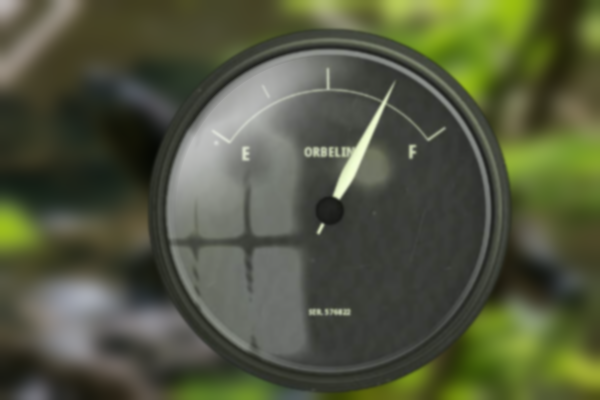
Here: **0.75**
